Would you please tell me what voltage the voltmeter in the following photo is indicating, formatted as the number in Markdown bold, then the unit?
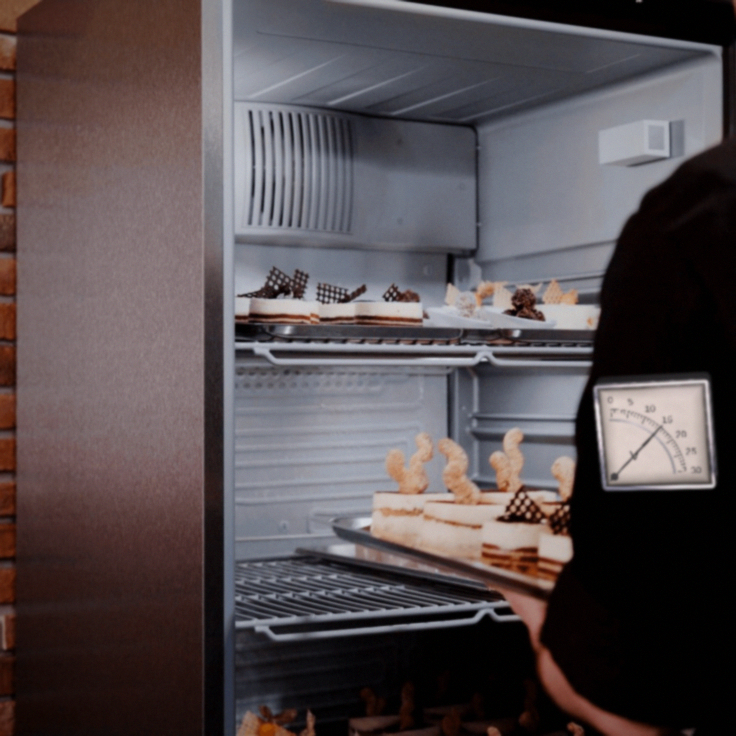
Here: **15** V
